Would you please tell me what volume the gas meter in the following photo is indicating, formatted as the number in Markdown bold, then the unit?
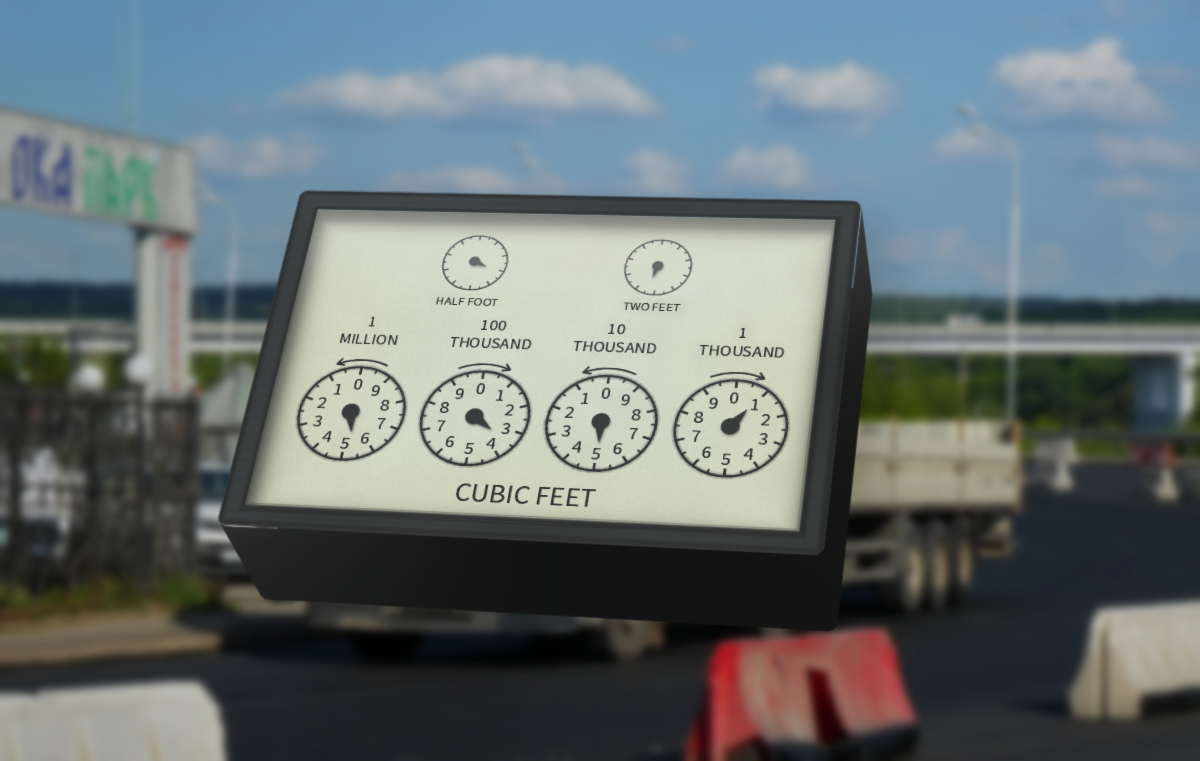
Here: **535100** ft³
